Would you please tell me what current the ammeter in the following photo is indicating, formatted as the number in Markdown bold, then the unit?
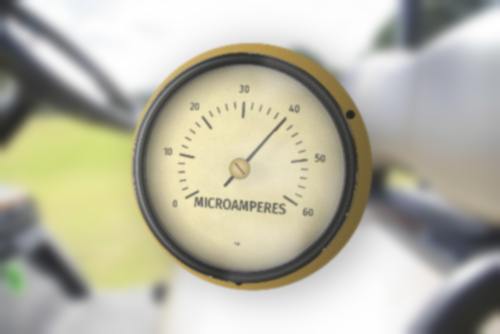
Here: **40** µA
